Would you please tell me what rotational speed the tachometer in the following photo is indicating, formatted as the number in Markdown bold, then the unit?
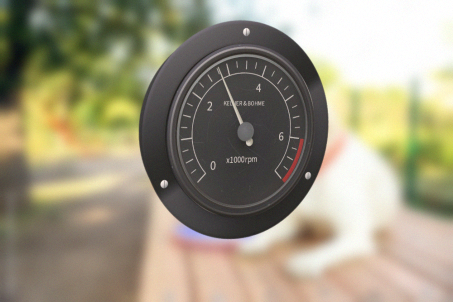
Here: **2750** rpm
